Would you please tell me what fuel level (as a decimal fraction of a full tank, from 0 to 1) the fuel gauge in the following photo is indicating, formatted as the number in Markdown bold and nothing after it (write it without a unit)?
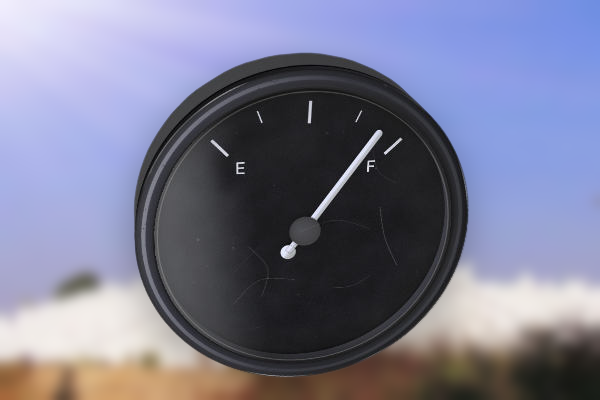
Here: **0.875**
